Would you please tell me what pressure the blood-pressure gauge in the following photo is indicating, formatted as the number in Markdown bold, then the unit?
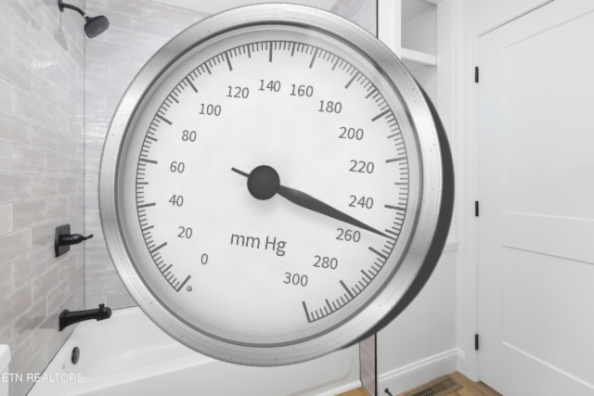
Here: **252** mmHg
